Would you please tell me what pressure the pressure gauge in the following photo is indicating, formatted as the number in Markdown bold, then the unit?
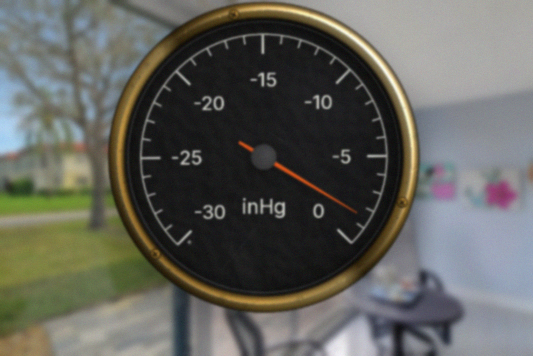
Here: **-1.5** inHg
